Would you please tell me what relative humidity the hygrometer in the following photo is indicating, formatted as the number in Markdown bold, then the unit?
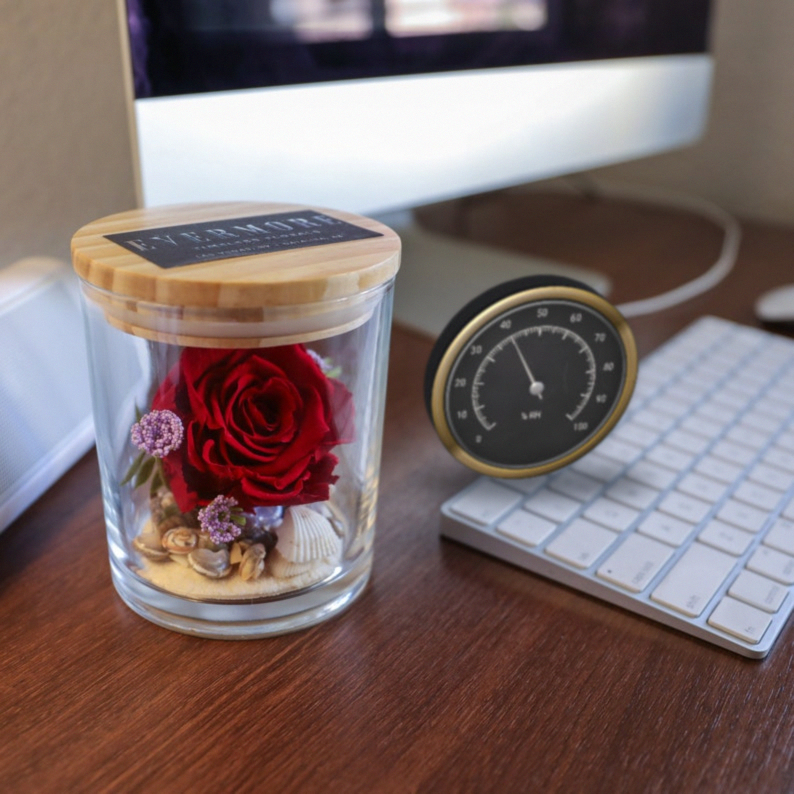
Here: **40** %
